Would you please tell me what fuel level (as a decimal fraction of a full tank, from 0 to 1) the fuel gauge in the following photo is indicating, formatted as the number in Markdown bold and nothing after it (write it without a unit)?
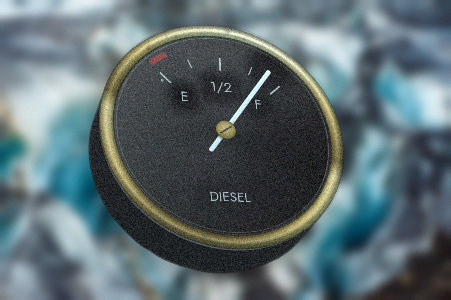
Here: **0.875**
